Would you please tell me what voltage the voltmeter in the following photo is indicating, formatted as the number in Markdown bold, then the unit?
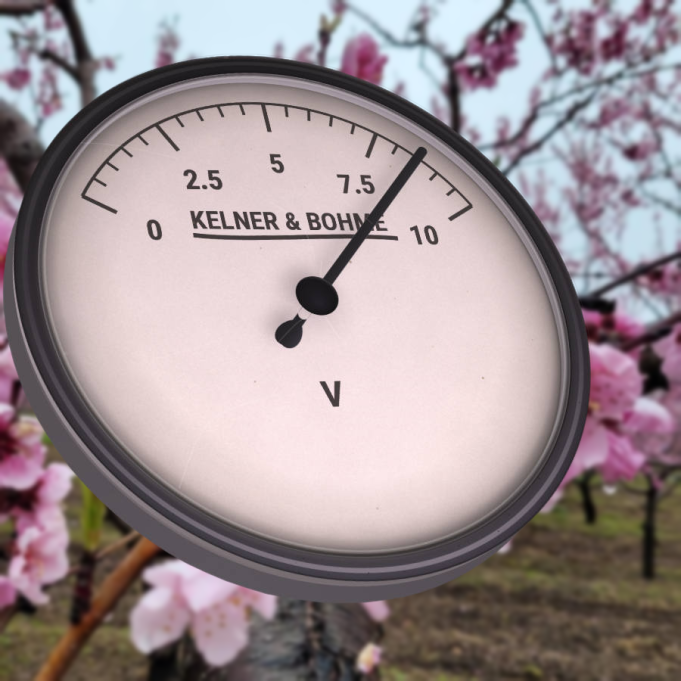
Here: **8.5** V
